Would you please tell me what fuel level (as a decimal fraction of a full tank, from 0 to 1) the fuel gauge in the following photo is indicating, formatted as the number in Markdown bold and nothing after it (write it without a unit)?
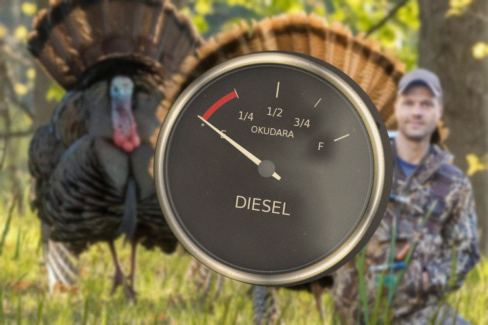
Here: **0**
